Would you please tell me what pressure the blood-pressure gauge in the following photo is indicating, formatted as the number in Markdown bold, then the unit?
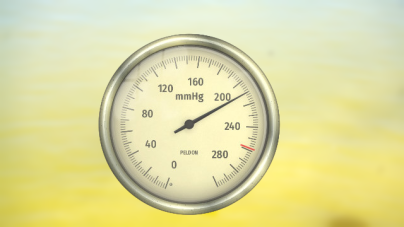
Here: **210** mmHg
